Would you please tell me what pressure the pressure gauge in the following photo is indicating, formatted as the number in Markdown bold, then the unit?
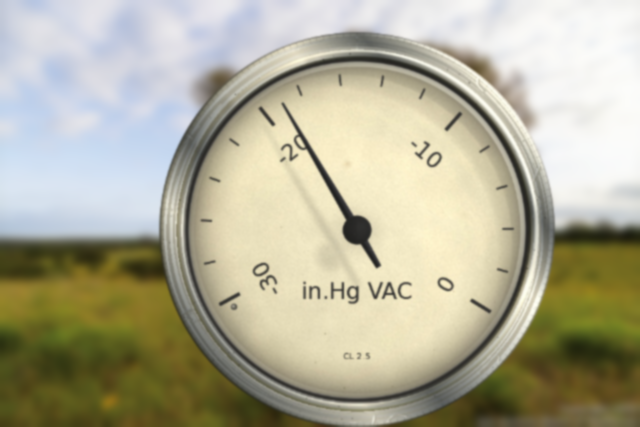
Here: **-19** inHg
